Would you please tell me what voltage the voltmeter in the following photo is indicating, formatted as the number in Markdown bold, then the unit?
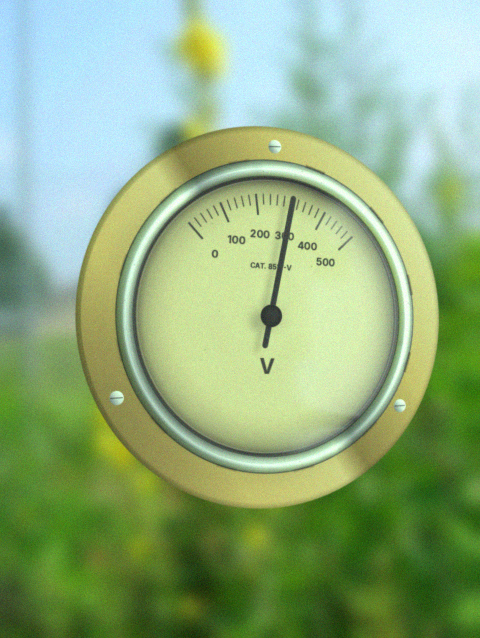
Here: **300** V
